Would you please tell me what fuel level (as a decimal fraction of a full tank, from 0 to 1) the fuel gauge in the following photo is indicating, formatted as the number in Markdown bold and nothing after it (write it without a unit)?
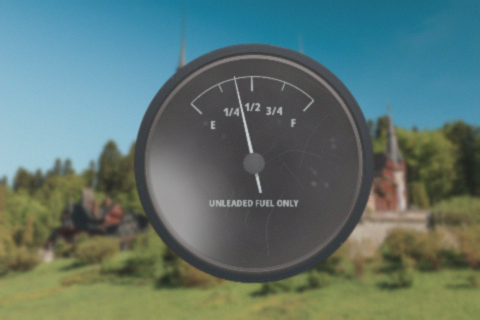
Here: **0.375**
